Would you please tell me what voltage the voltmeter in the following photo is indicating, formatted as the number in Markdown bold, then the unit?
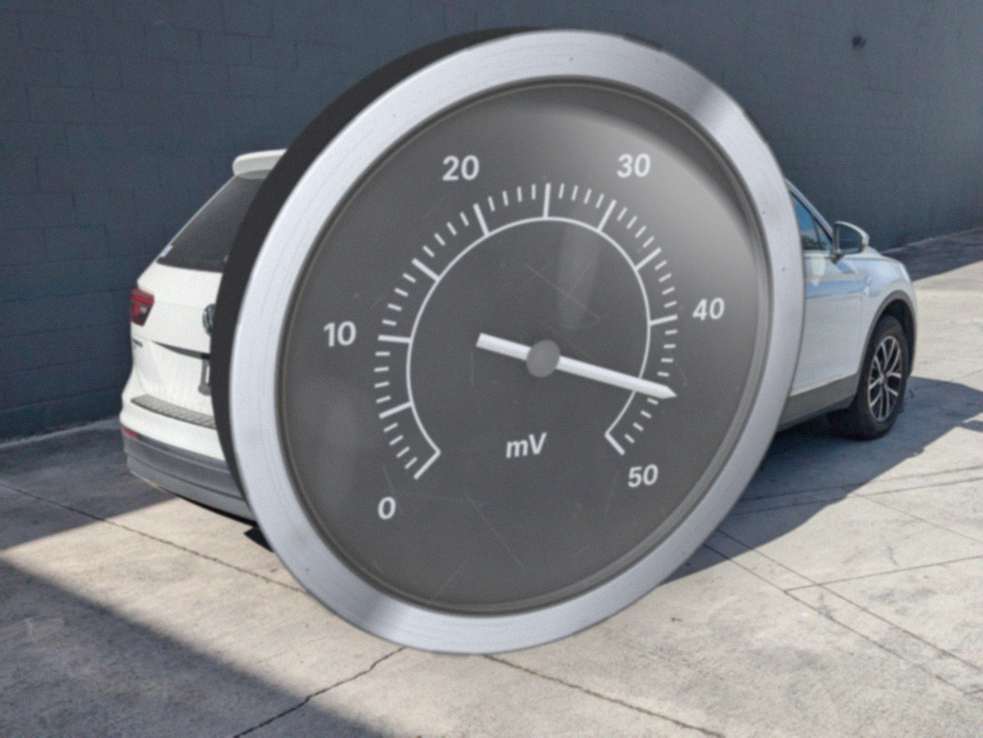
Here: **45** mV
